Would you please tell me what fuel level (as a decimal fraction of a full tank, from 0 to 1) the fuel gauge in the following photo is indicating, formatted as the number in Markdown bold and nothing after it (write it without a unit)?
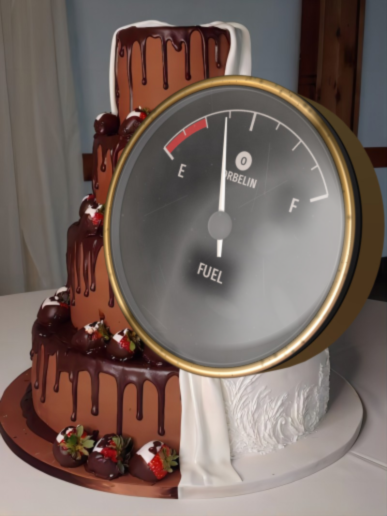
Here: **0.375**
